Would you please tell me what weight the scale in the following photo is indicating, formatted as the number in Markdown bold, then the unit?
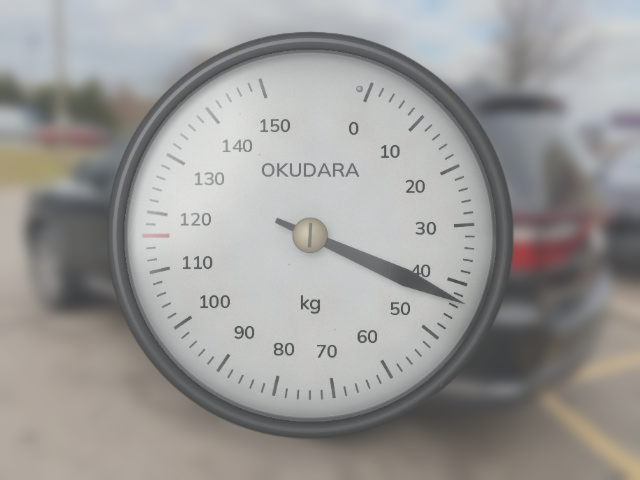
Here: **43** kg
